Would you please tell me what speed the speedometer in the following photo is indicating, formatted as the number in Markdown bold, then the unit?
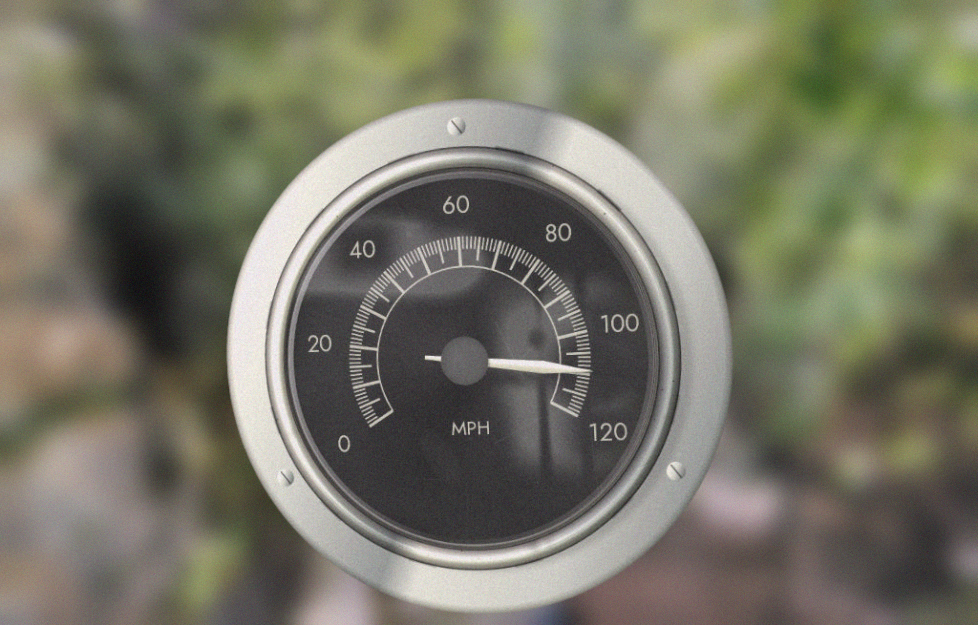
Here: **109** mph
